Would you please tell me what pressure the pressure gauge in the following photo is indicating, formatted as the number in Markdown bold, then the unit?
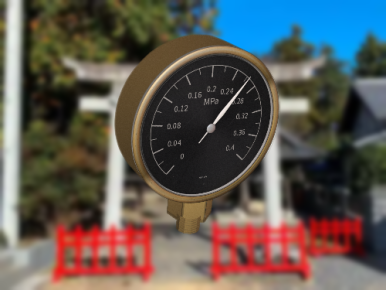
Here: **0.26** MPa
